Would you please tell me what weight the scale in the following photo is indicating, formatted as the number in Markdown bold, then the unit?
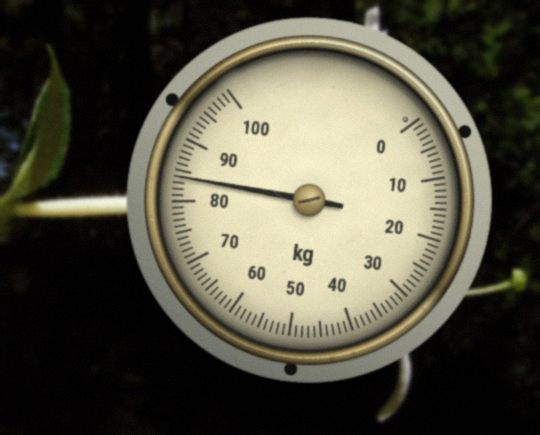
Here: **84** kg
